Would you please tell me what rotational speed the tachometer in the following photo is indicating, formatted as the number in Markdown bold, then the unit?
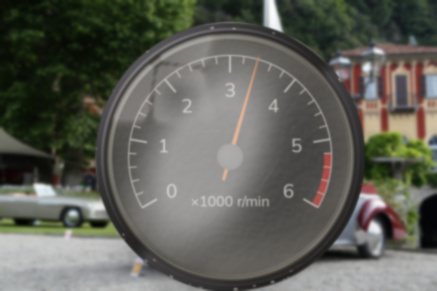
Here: **3400** rpm
